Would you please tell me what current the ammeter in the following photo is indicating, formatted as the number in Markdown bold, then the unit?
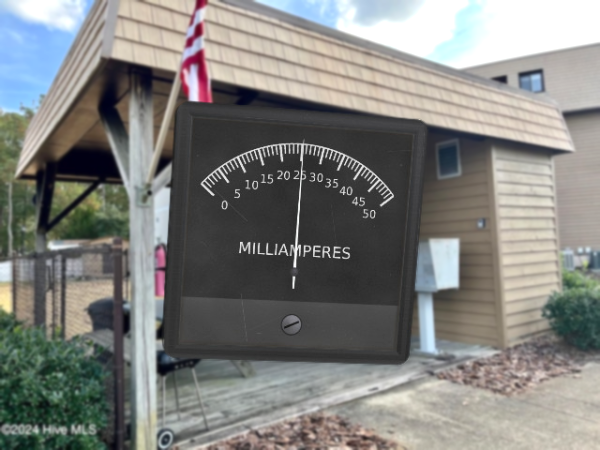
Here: **25** mA
